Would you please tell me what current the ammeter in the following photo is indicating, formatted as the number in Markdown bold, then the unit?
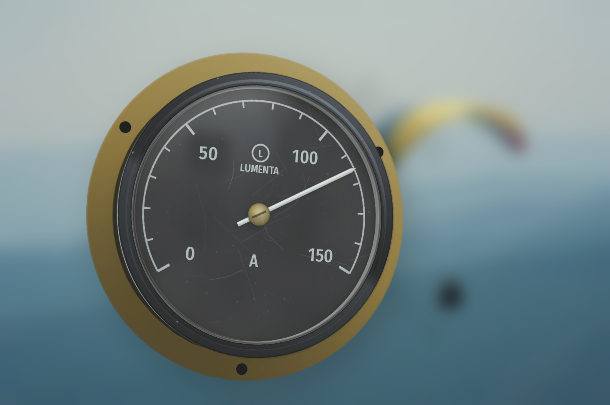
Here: **115** A
